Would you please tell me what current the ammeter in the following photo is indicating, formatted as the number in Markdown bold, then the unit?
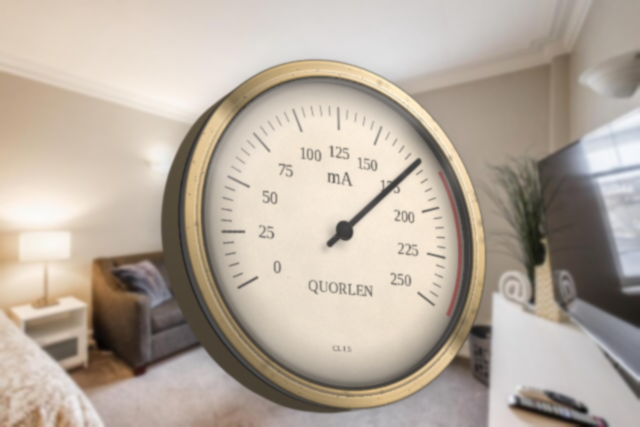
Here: **175** mA
